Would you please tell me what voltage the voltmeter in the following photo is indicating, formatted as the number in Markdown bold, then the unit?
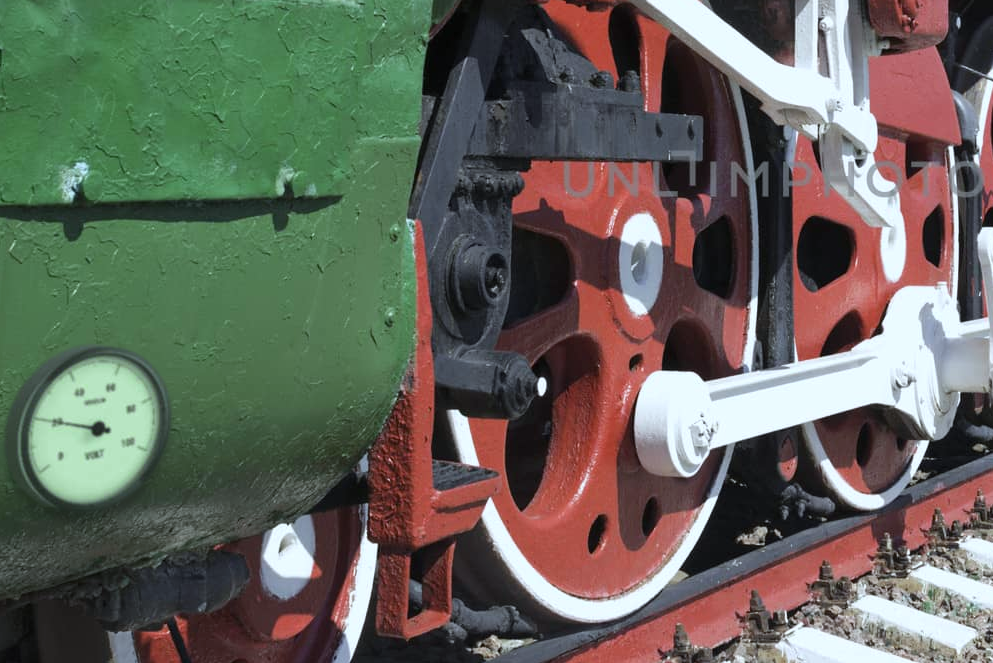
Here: **20** V
